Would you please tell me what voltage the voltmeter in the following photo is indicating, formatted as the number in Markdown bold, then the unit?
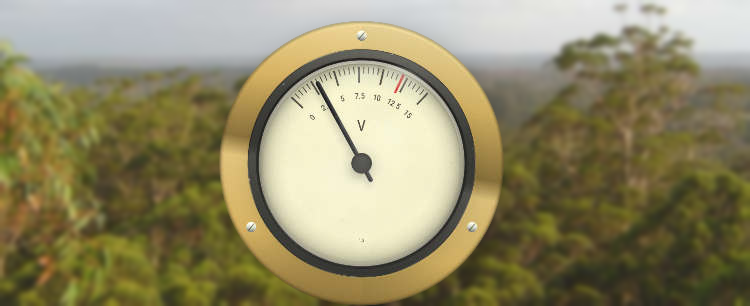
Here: **3** V
